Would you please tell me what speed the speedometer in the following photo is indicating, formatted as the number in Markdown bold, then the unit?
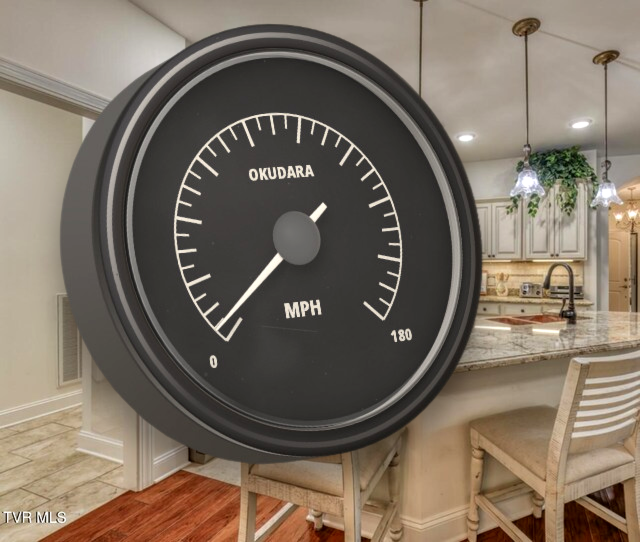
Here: **5** mph
